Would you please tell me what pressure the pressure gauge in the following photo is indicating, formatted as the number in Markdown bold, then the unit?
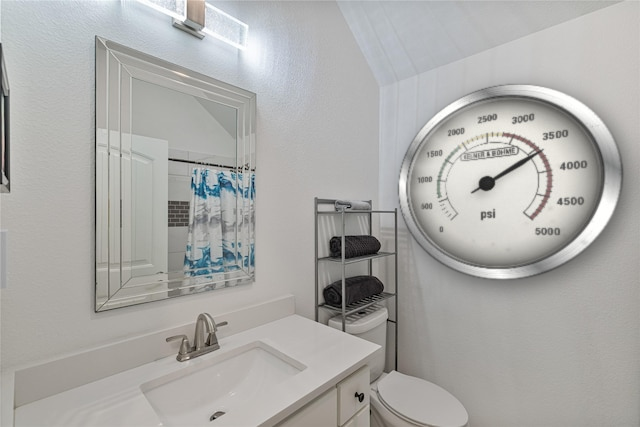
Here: **3600** psi
